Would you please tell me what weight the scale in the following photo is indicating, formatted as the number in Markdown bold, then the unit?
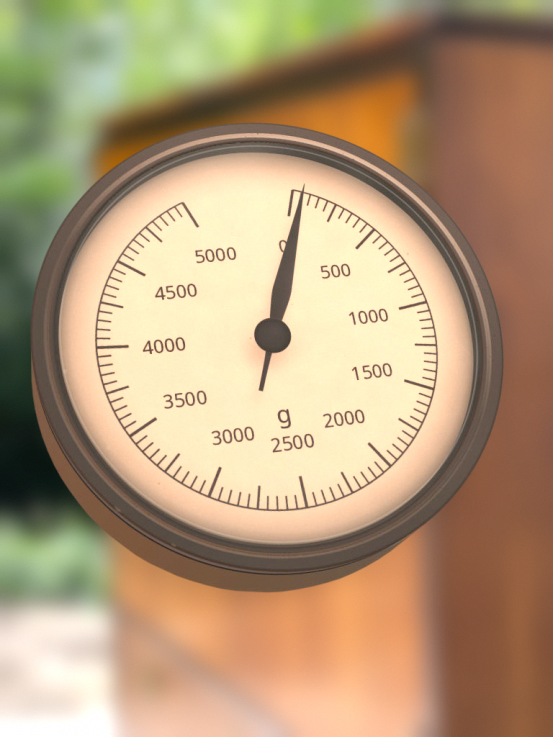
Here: **50** g
